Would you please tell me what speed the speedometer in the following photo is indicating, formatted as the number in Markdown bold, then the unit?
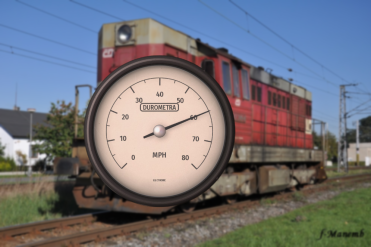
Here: **60** mph
